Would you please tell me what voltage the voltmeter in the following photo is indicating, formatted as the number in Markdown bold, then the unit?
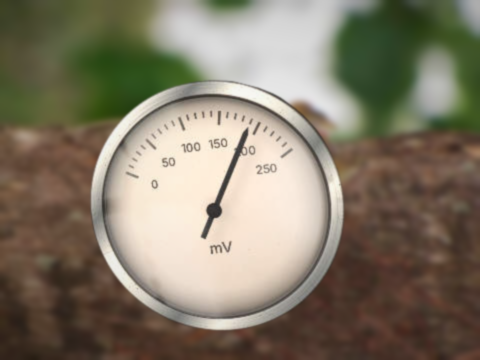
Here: **190** mV
